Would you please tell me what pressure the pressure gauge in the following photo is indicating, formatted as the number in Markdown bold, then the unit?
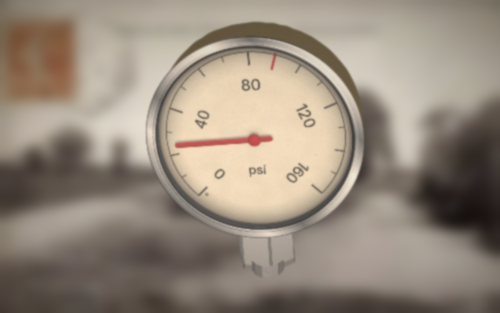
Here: **25** psi
